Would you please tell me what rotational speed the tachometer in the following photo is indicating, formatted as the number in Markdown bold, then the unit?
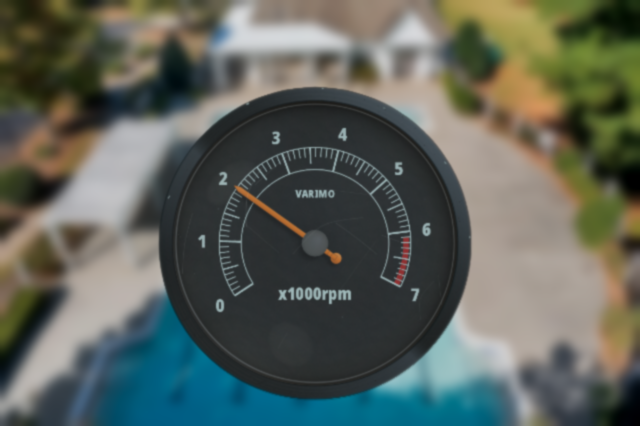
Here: **2000** rpm
